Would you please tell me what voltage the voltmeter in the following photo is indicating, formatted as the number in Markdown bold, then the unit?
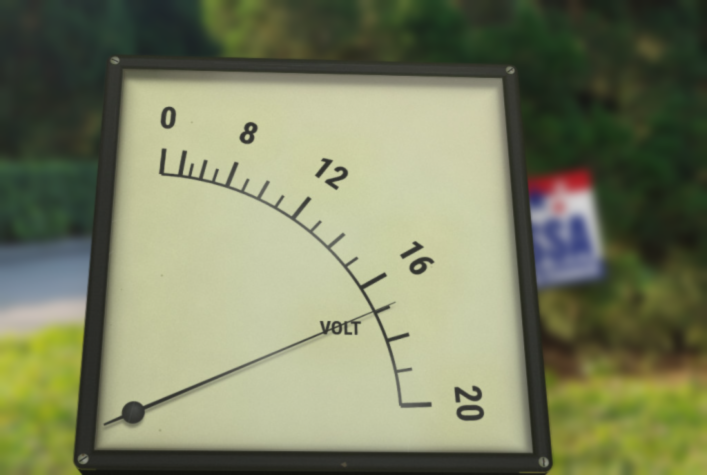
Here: **17** V
